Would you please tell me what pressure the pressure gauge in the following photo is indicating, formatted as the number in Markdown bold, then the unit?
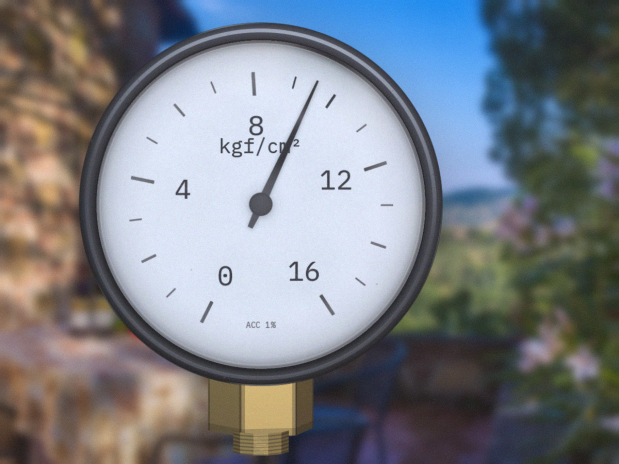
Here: **9.5** kg/cm²
